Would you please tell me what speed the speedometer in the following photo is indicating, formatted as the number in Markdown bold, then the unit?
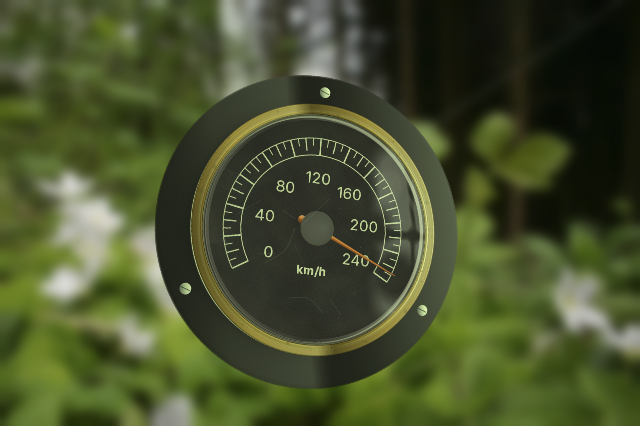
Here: **235** km/h
